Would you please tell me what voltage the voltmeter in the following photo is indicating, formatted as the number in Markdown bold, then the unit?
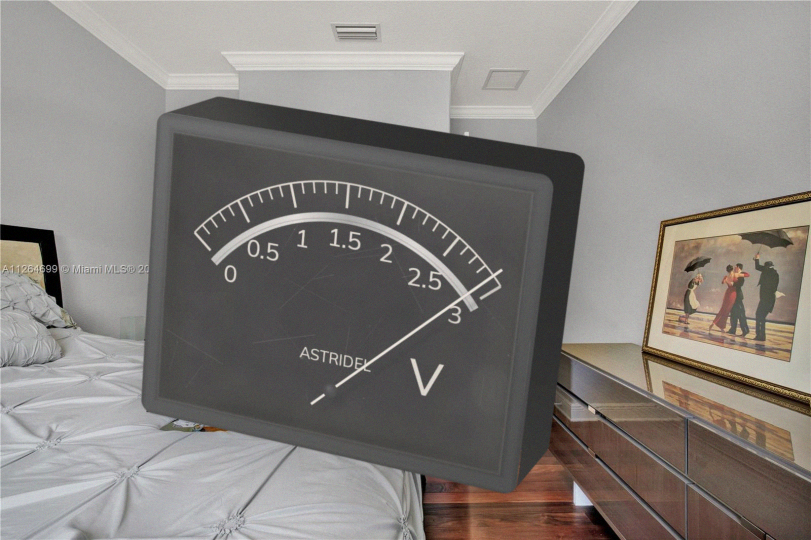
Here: **2.9** V
